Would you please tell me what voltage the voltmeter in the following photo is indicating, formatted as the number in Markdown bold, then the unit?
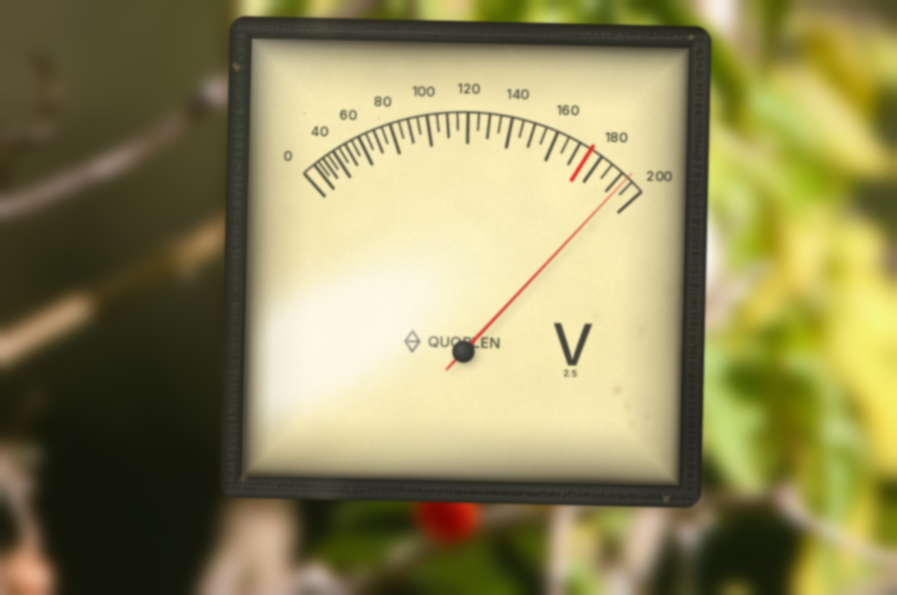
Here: **192.5** V
